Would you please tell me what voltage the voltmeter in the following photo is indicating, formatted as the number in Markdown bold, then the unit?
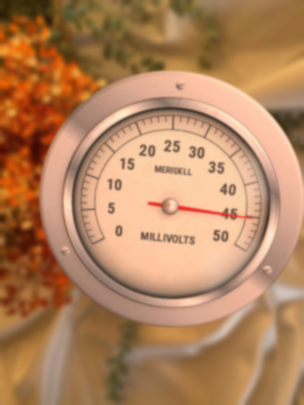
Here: **45** mV
